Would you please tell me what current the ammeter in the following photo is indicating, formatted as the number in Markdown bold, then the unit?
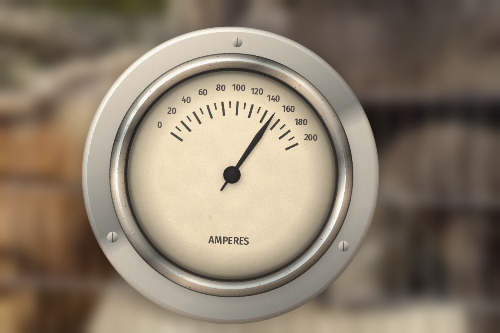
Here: **150** A
